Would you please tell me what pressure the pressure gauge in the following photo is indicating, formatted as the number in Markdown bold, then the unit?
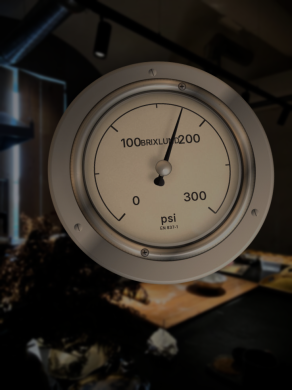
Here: **175** psi
